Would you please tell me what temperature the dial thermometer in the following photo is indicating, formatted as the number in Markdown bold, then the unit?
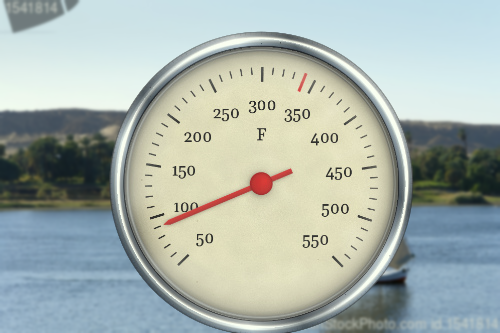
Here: **90** °F
